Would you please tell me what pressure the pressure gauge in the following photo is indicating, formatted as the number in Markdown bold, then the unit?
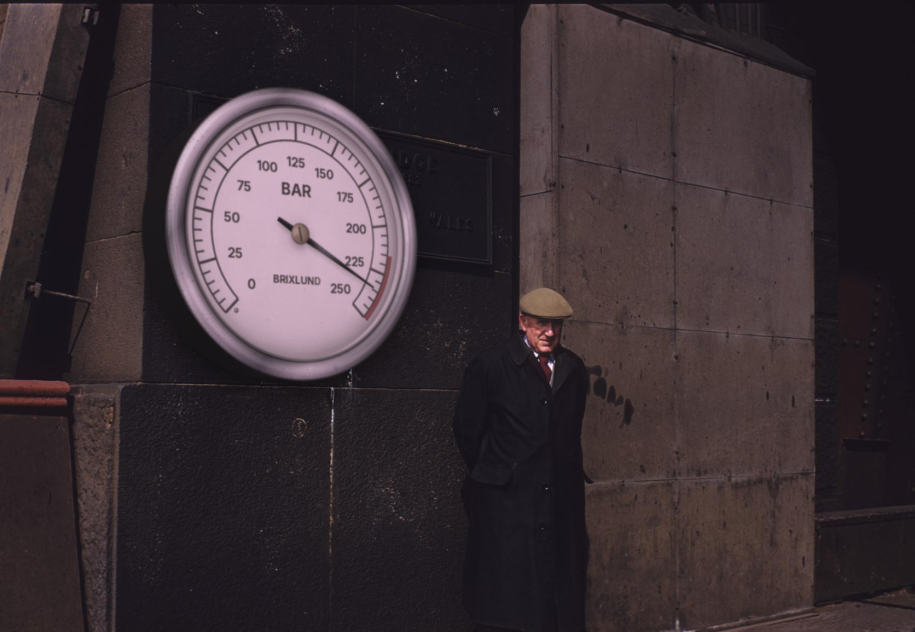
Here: **235** bar
